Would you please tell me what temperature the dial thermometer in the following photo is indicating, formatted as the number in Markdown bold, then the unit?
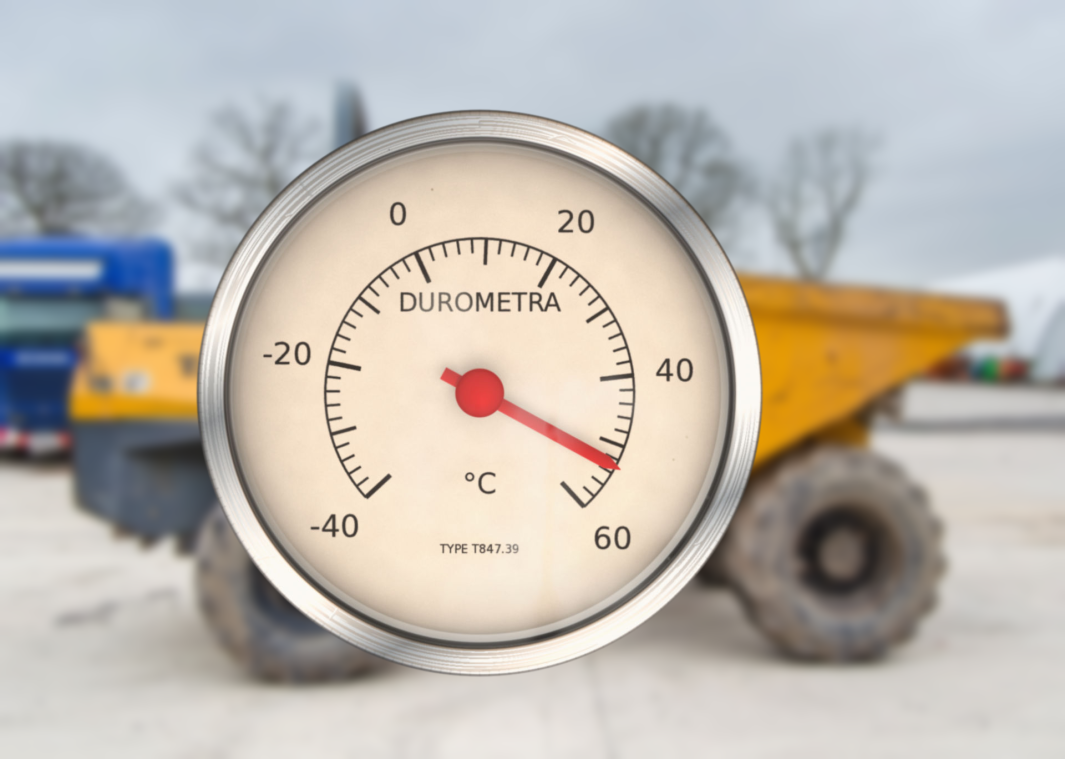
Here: **53** °C
